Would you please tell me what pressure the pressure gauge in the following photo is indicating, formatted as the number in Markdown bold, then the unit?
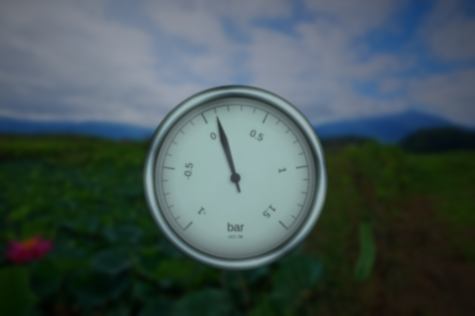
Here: **0.1** bar
